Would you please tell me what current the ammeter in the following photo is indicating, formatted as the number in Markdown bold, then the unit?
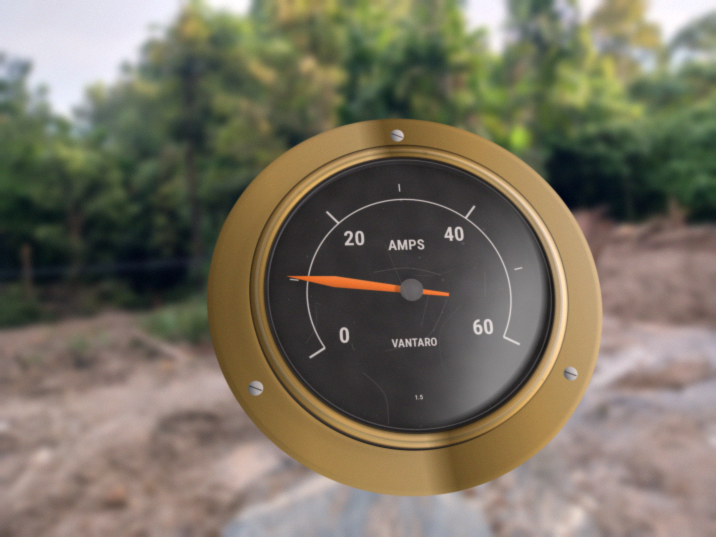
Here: **10** A
